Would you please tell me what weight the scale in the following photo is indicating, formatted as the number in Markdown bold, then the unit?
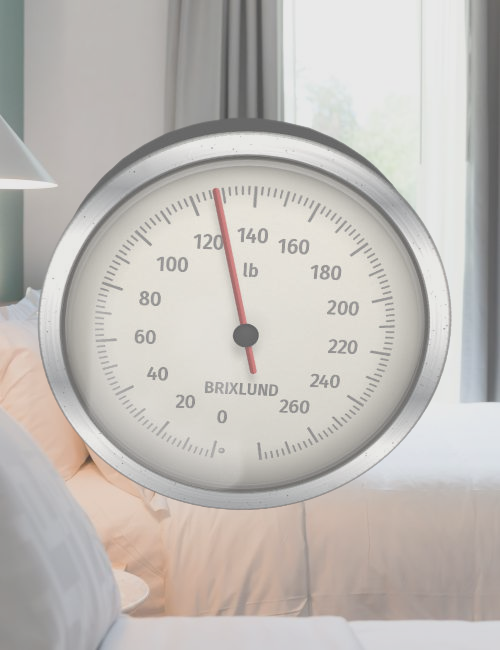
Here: **128** lb
